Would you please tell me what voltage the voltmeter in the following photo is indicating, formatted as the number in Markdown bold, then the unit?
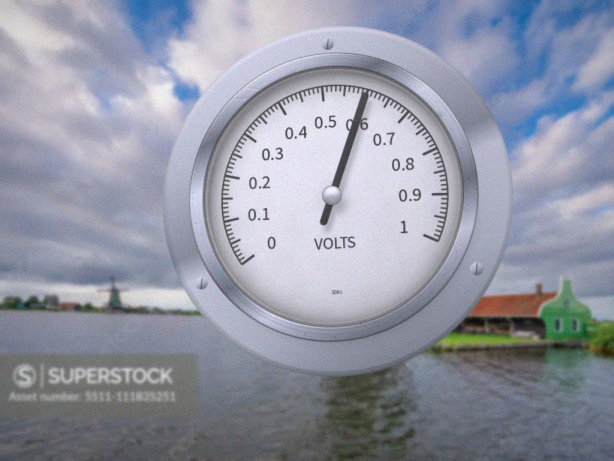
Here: **0.6** V
